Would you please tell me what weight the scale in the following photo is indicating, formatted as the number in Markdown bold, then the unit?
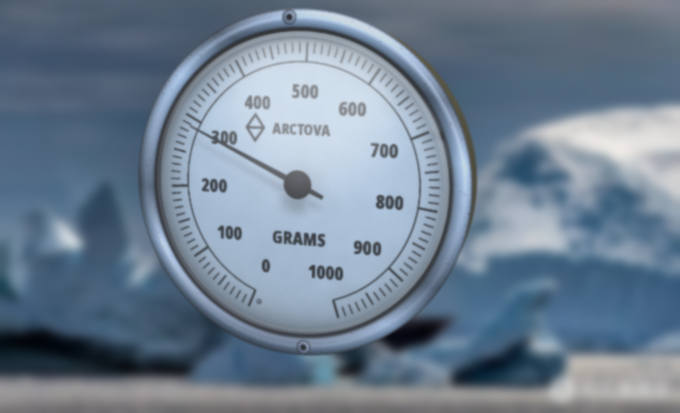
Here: **290** g
